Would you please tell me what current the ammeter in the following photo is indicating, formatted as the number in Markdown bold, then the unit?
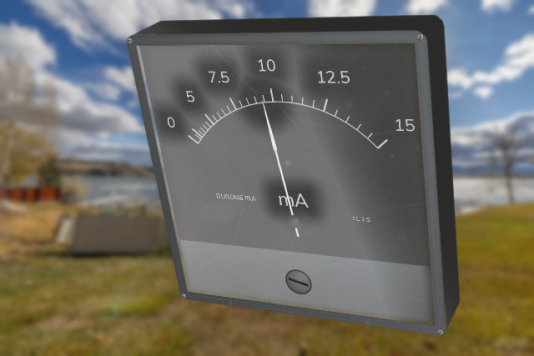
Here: **9.5** mA
